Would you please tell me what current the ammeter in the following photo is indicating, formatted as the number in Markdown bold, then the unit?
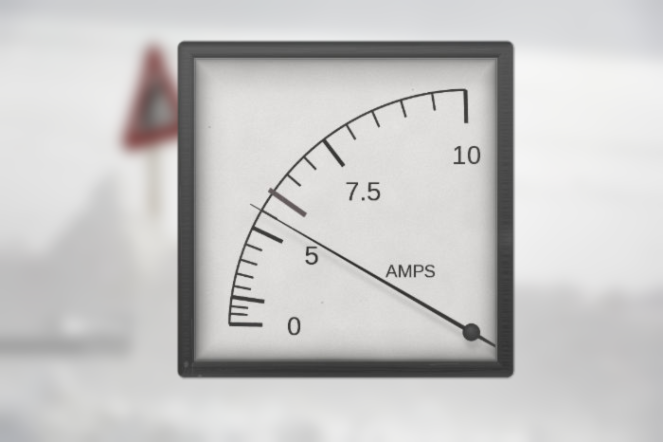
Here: **5.5** A
